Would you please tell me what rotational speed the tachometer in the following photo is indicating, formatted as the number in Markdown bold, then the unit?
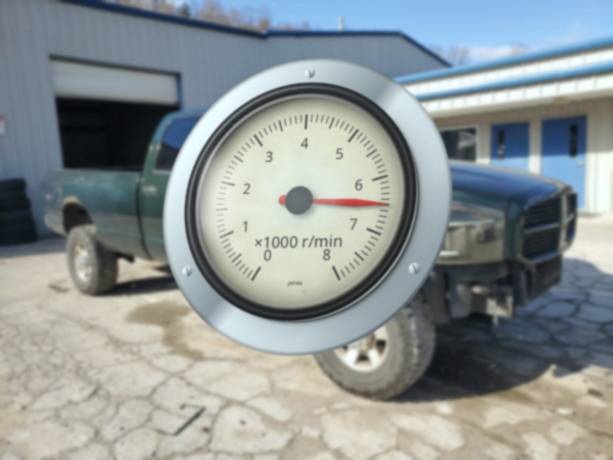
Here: **6500** rpm
